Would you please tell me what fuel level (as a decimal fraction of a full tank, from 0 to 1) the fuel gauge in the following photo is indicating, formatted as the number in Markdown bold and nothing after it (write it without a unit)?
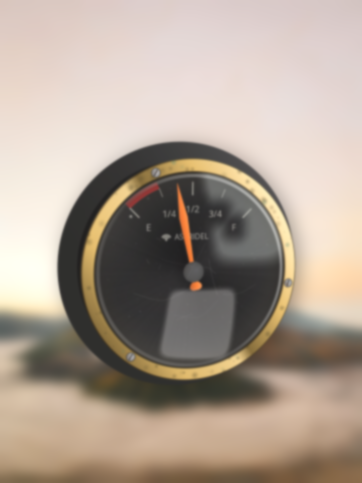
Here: **0.375**
